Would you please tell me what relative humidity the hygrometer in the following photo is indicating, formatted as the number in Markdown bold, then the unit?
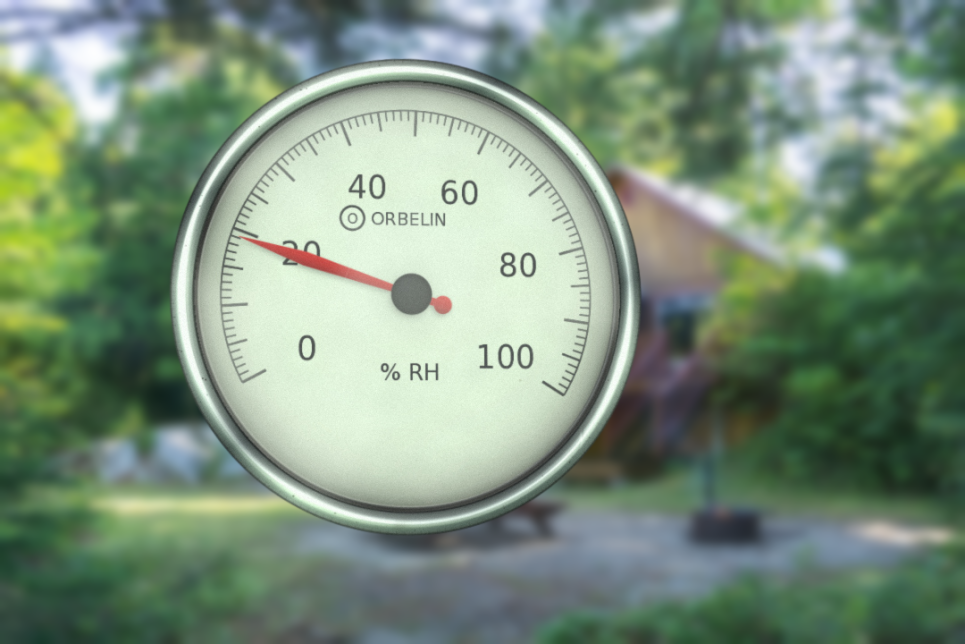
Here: **19** %
